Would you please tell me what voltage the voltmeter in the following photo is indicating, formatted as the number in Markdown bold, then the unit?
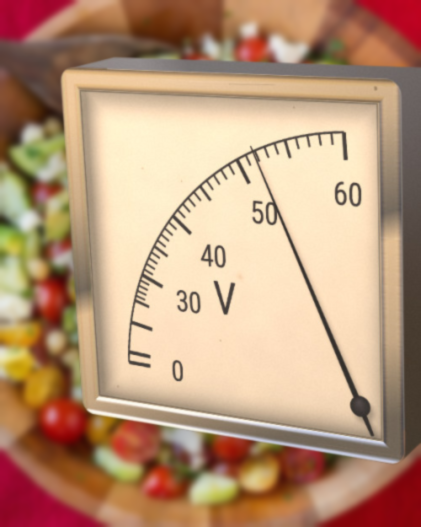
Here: **52** V
